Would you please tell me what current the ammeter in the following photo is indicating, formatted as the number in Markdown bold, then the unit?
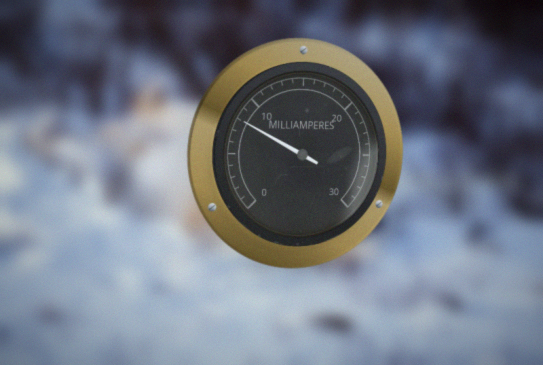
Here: **8** mA
